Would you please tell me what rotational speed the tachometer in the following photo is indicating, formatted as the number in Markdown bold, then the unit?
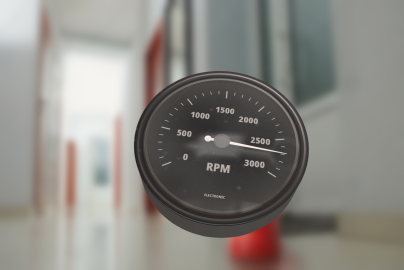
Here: **2700** rpm
